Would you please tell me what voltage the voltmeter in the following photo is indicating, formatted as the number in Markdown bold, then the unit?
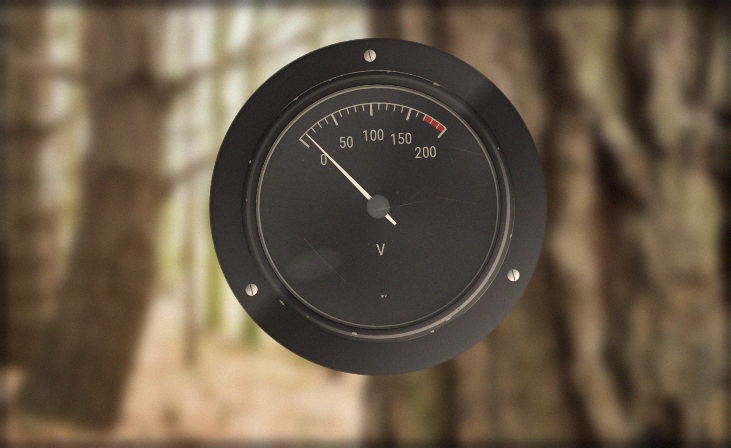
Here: **10** V
